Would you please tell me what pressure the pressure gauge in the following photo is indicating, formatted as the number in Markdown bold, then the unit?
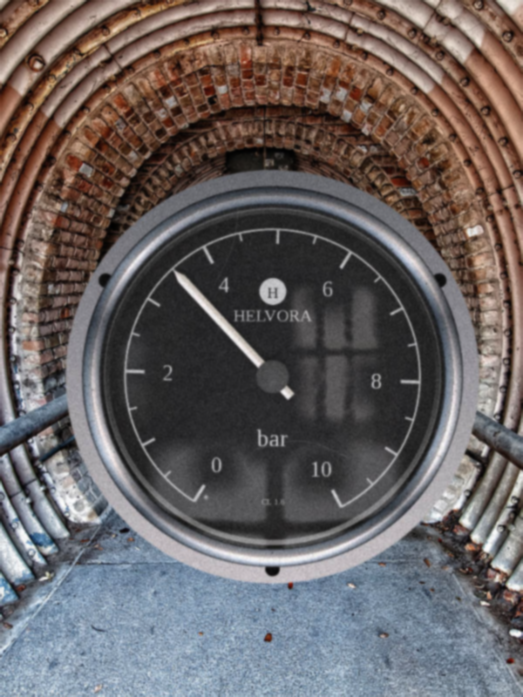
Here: **3.5** bar
